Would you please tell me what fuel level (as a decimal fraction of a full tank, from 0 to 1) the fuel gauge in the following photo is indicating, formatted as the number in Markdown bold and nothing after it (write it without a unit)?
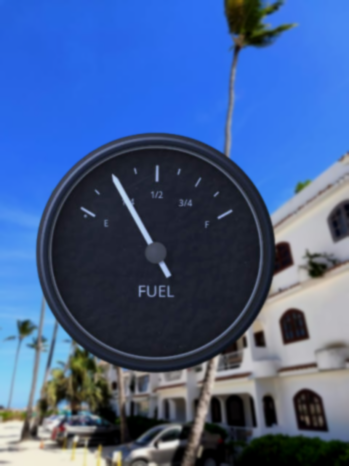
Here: **0.25**
